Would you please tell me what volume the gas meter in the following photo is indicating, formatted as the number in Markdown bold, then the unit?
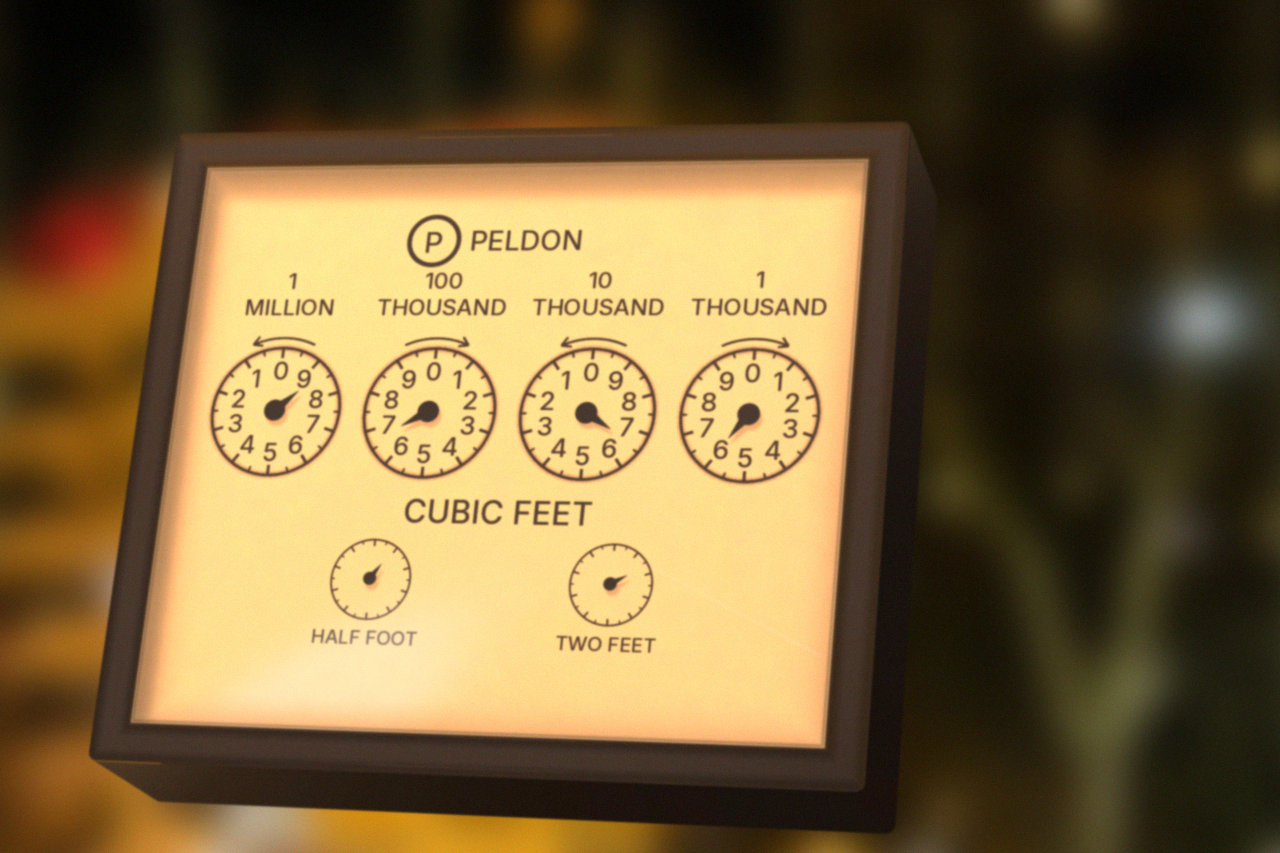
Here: **866600** ft³
